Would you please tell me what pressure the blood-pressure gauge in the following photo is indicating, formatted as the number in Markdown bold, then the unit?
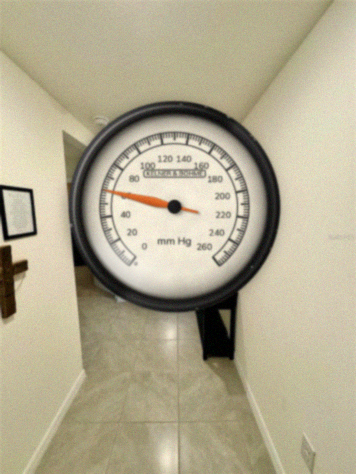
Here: **60** mmHg
